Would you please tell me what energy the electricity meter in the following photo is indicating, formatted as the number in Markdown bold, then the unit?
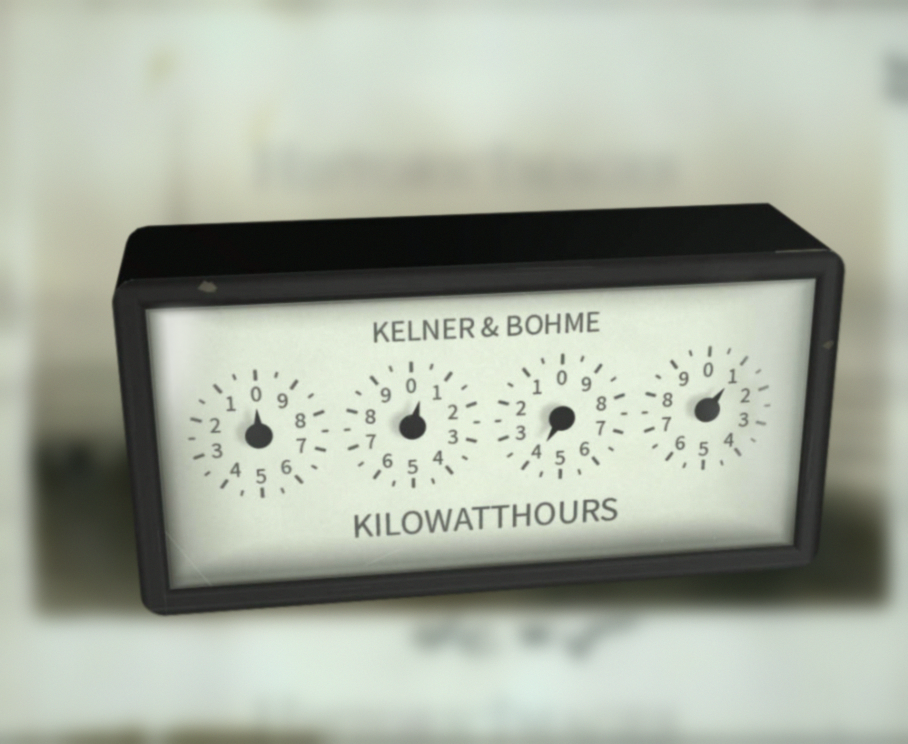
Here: **41** kWh
